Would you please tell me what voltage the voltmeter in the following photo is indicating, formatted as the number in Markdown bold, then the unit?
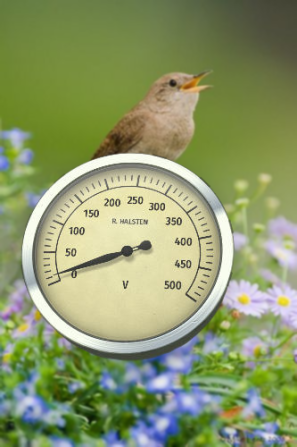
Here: **10** V
